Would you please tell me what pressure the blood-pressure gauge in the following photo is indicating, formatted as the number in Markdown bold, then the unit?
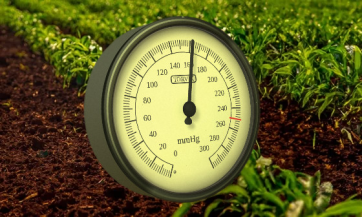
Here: **160** mmHg
